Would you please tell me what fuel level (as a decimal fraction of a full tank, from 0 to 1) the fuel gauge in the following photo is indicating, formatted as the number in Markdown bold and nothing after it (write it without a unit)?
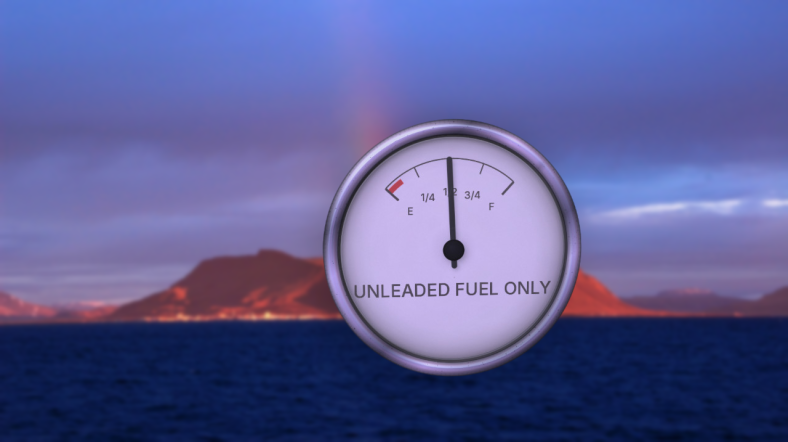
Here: **0.5**
